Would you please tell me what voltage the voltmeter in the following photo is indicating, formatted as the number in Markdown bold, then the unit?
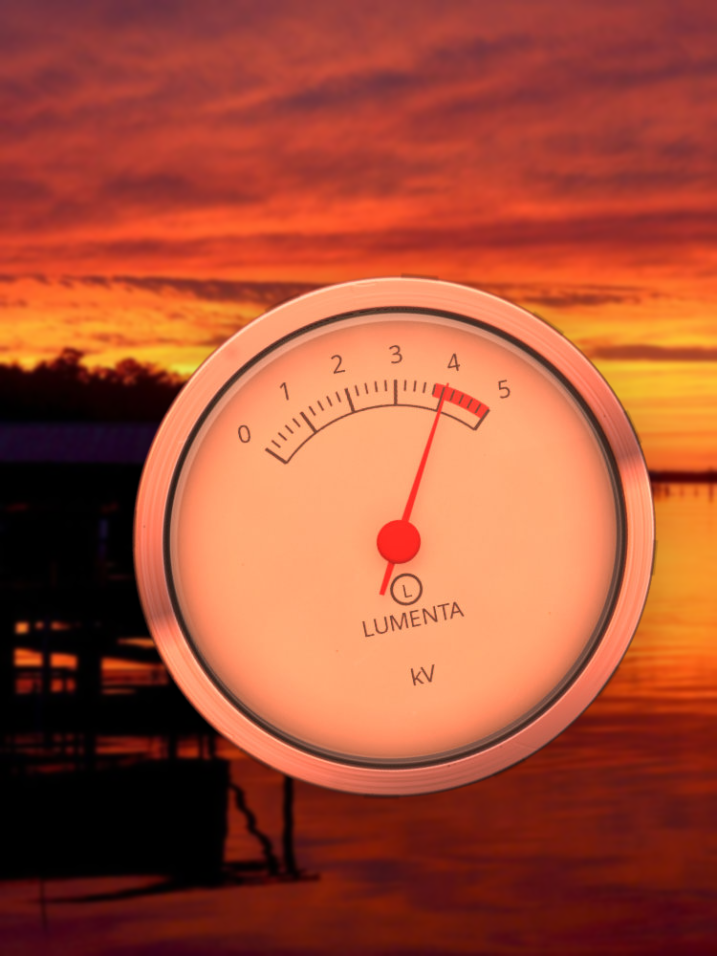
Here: **4** kV
